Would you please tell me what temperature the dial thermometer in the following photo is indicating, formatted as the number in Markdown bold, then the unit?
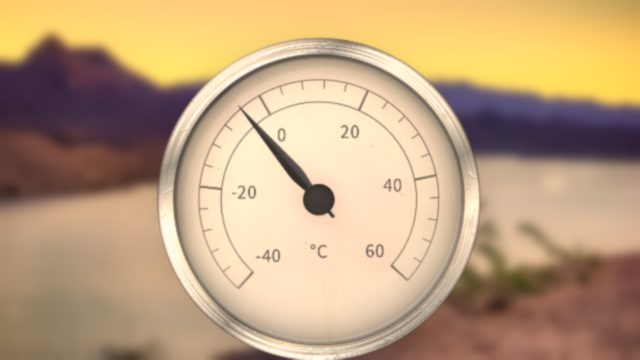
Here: **-4** °C
